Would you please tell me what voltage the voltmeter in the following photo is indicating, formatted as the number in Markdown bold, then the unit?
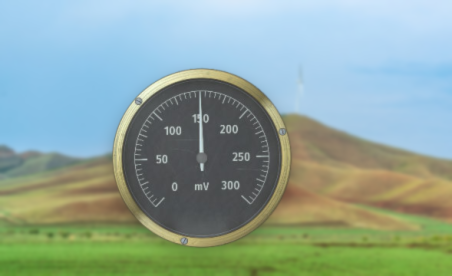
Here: **150** mV
